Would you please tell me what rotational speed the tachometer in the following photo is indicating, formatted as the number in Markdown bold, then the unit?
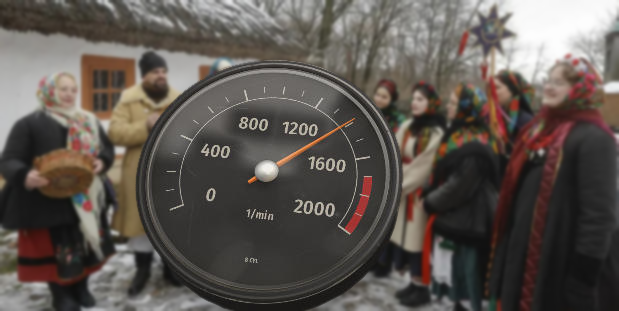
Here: **1400** rpm
